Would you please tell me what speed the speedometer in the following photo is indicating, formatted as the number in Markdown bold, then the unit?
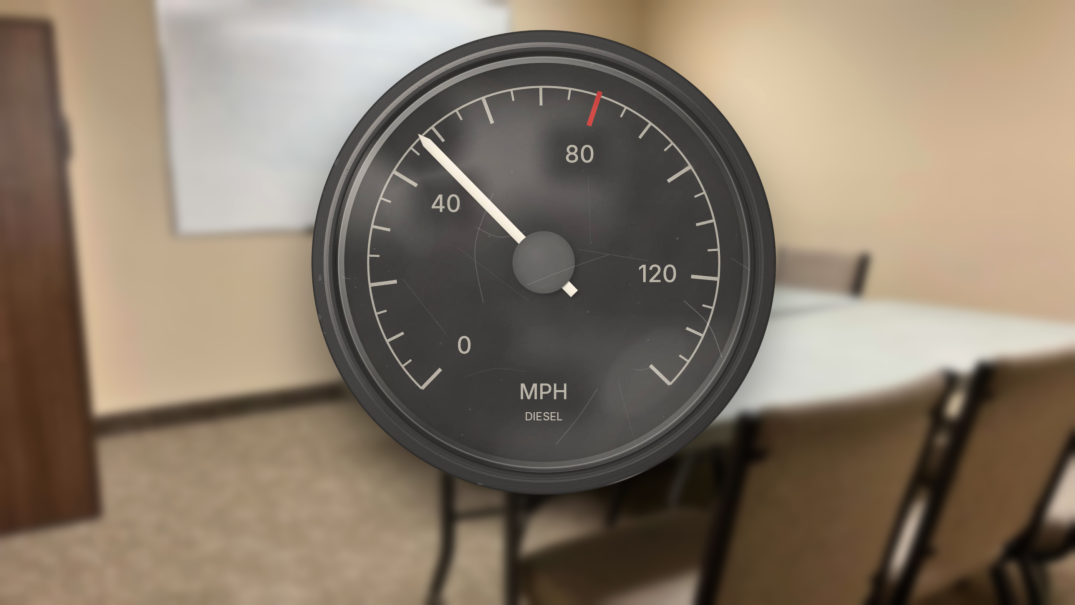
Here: **47.5** mph
